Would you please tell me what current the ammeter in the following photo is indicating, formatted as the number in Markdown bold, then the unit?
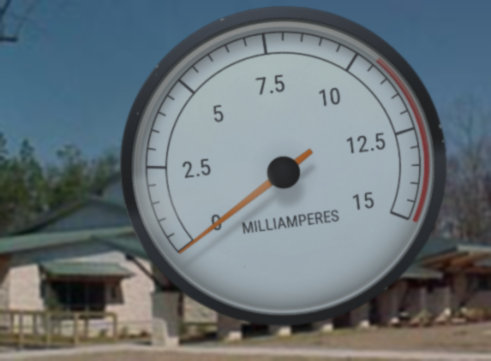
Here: **0** mA
